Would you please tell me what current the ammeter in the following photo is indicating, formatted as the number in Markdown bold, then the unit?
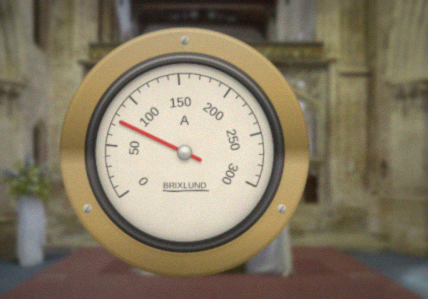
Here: **75** A
